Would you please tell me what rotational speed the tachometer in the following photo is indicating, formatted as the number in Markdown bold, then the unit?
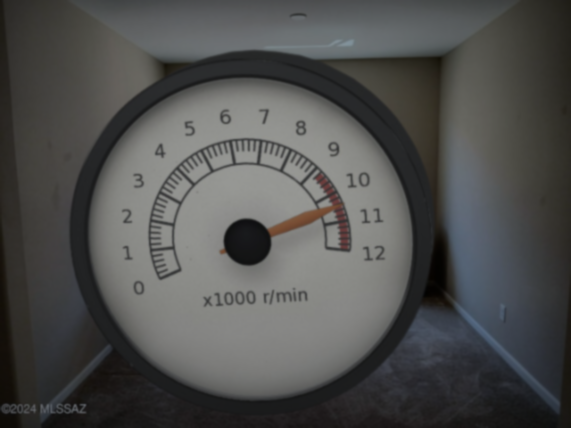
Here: **10400** rpm
